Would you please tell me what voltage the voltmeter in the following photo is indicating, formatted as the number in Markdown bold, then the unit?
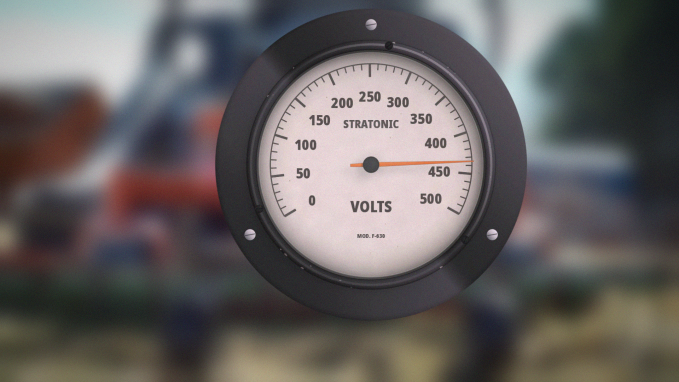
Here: **435** V
